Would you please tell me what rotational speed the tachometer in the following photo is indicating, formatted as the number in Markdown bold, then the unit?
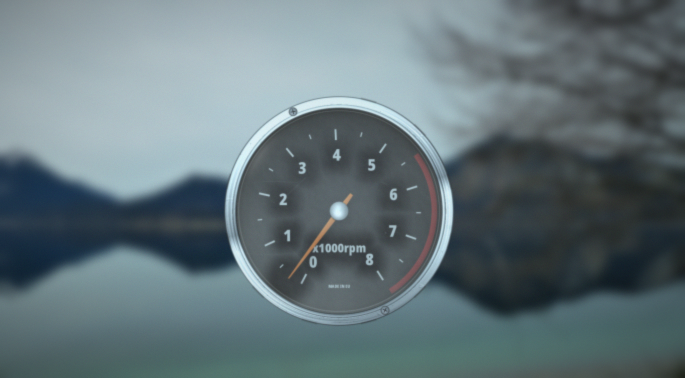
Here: **250** rpm
